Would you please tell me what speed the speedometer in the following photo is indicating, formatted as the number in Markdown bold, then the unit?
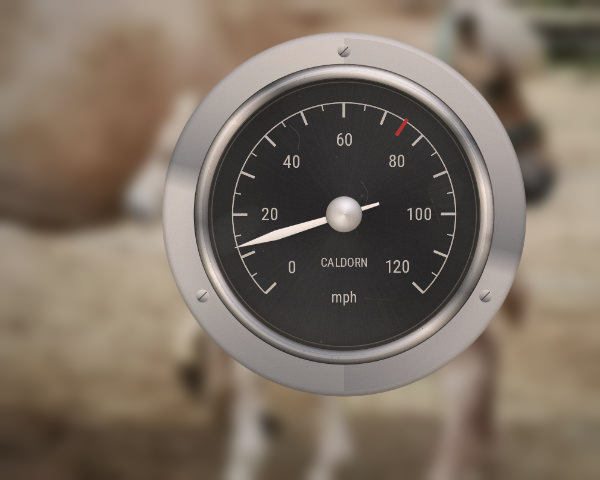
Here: **12.5** mph
